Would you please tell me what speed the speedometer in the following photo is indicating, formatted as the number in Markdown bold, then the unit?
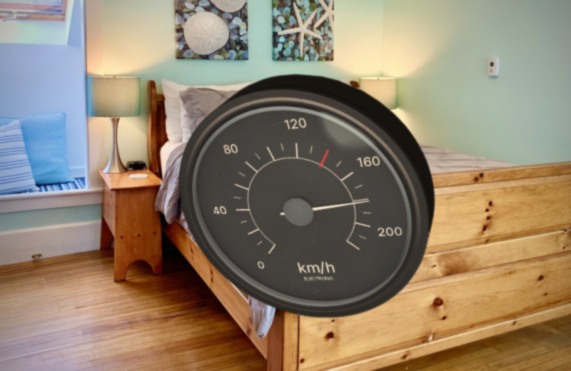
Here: **180** km/h
